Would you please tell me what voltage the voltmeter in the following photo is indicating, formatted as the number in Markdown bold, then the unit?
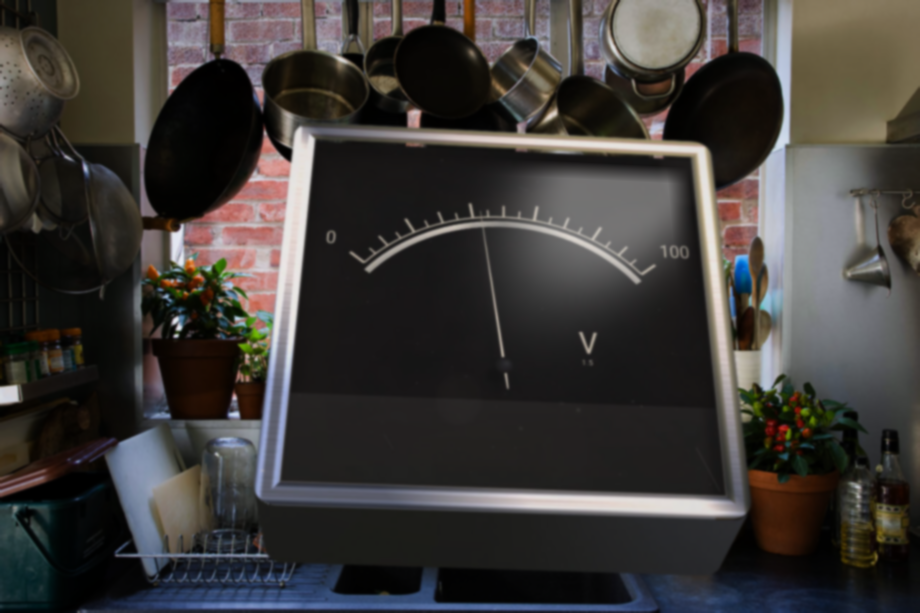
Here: **42.5** V
